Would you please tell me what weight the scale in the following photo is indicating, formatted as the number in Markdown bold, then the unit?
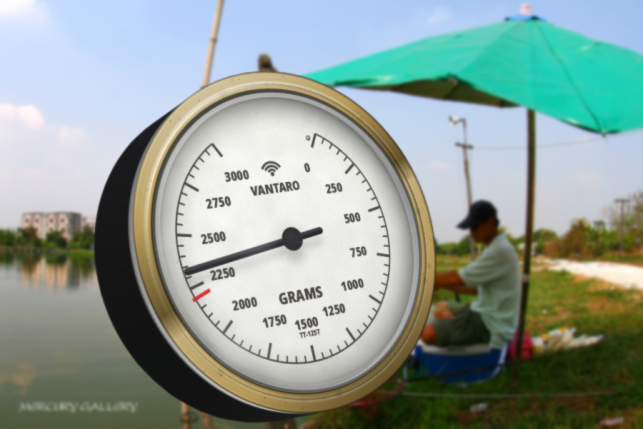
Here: **2325** g
